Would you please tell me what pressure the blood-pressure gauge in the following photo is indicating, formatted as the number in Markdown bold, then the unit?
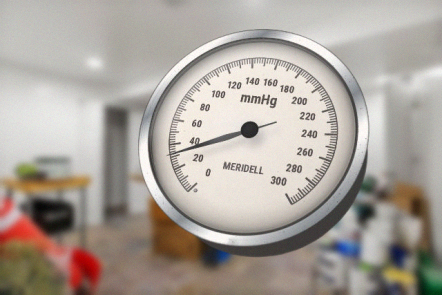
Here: **30** mmHg
